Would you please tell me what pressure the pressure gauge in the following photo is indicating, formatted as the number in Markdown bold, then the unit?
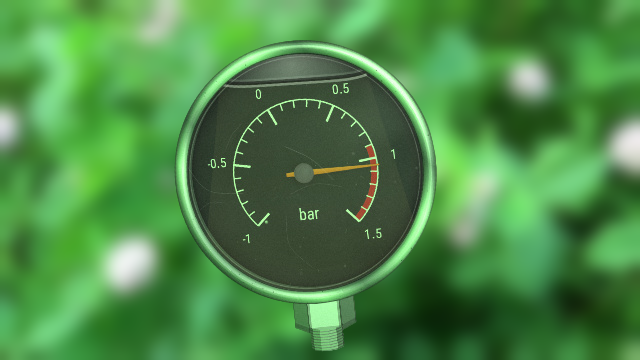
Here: **1.05** bar
